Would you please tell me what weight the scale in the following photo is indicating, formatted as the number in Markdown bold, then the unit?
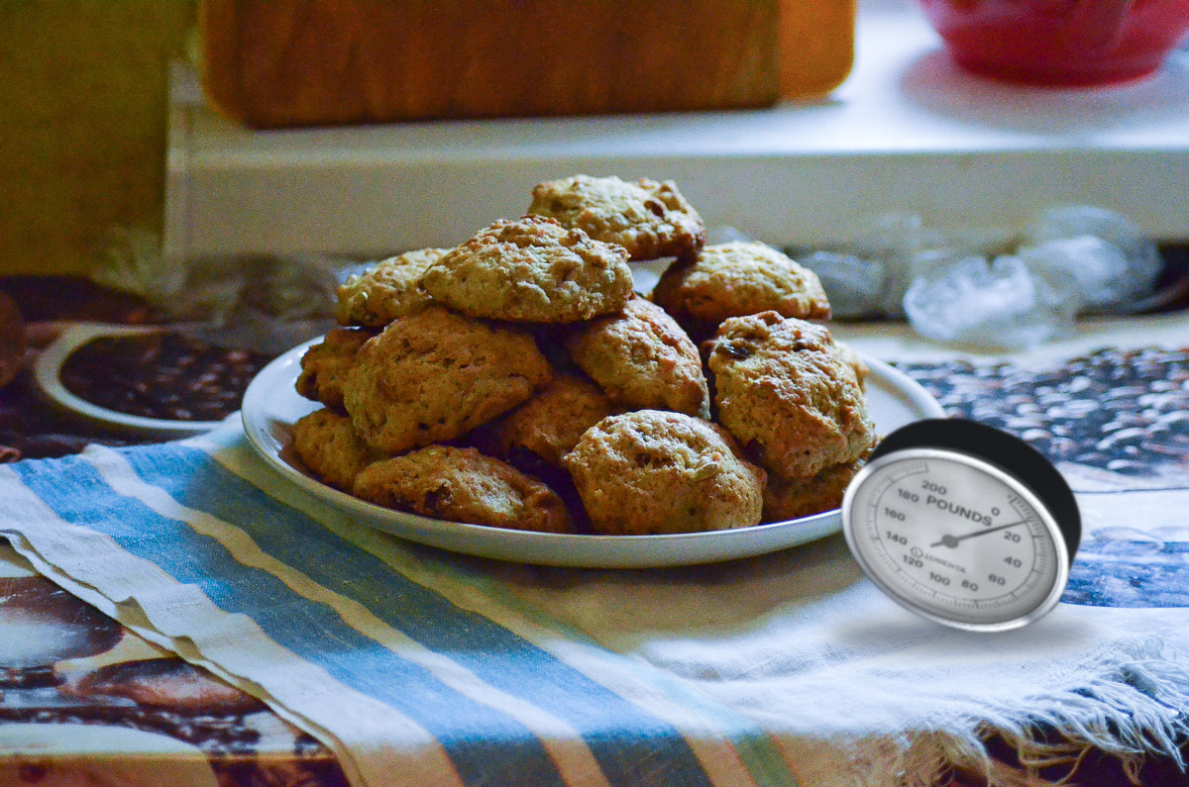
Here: **10** lb
